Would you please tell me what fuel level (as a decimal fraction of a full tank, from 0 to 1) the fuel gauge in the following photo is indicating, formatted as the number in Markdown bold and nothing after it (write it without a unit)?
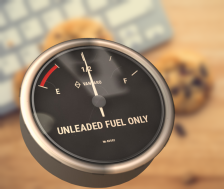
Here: **0.5**
